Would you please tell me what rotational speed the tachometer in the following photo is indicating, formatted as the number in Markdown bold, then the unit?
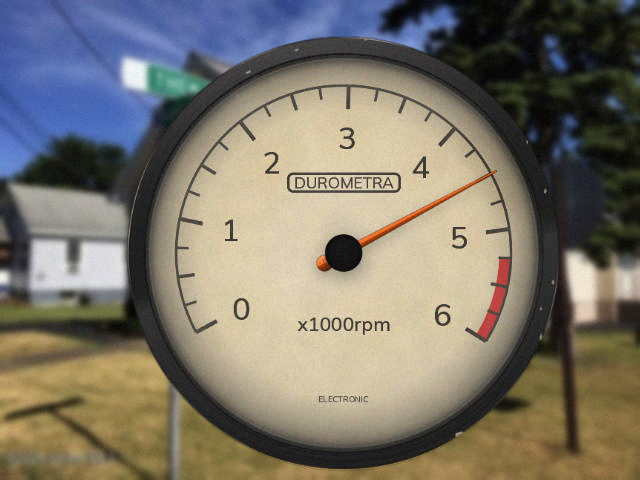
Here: **4500** rpm
